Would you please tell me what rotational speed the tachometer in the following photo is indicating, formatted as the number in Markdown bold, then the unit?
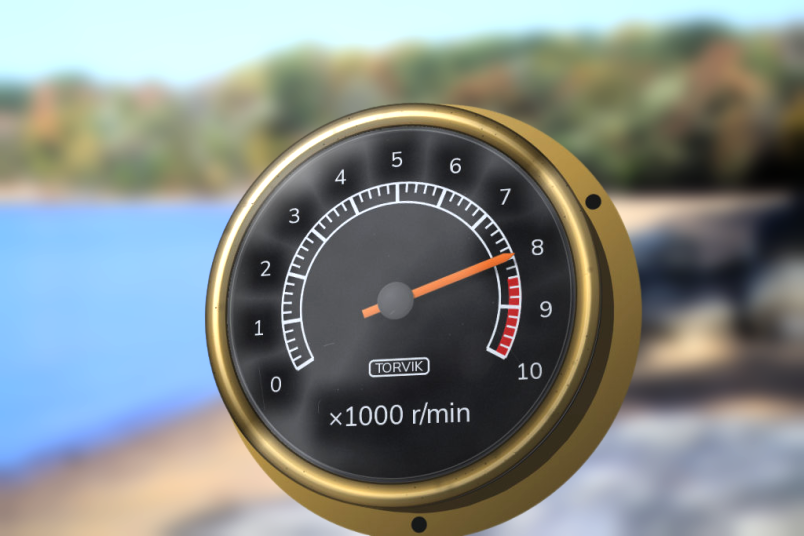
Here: **8000** rpm
